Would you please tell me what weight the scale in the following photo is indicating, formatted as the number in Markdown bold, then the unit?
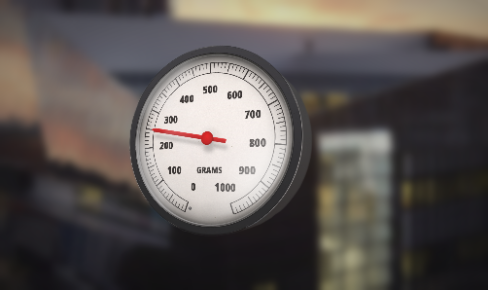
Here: **250** g
